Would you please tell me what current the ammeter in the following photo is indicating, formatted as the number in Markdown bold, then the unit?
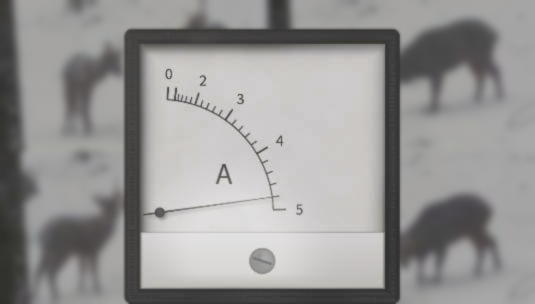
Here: **4.8** A
